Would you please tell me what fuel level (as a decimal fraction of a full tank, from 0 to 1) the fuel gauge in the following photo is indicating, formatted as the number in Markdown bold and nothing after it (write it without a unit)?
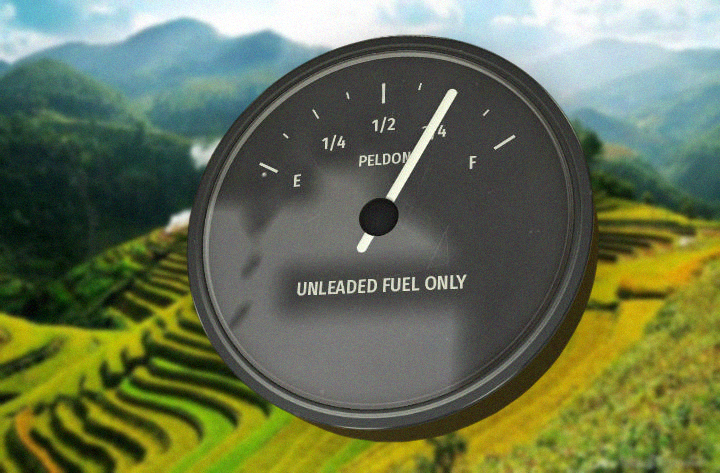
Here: **0.75**
